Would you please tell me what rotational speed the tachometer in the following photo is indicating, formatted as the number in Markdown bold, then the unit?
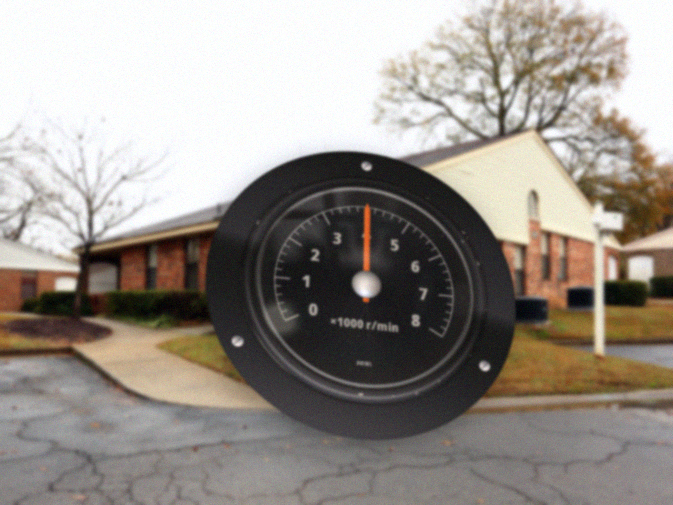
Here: **4000** rpm
